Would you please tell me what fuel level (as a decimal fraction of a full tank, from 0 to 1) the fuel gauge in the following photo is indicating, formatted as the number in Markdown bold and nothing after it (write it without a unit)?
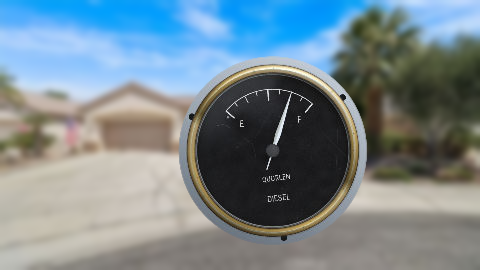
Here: **0.75**
